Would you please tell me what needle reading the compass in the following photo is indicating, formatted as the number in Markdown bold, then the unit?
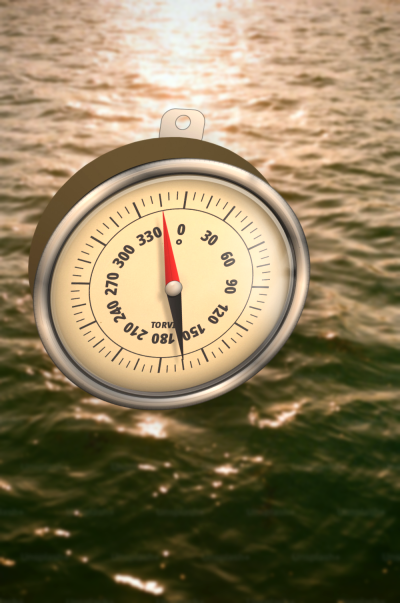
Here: **345** °
